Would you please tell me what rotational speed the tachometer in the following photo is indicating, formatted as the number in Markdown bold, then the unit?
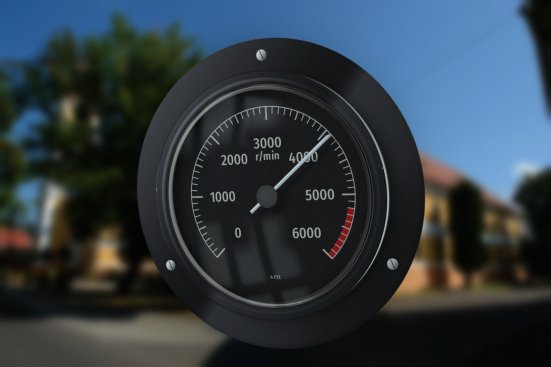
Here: **4100** rpm
